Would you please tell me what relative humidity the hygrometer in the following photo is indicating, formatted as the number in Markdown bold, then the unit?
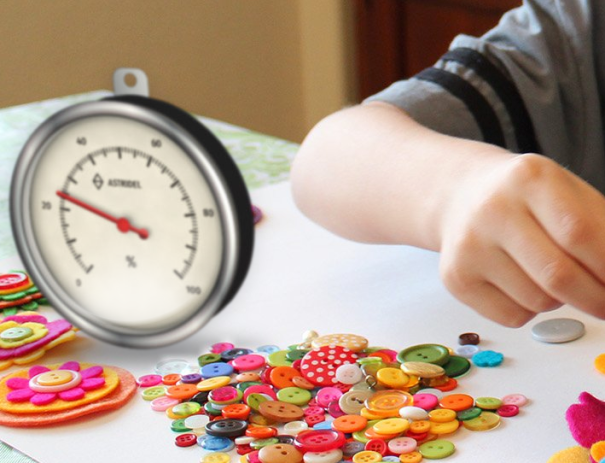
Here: **25** %
